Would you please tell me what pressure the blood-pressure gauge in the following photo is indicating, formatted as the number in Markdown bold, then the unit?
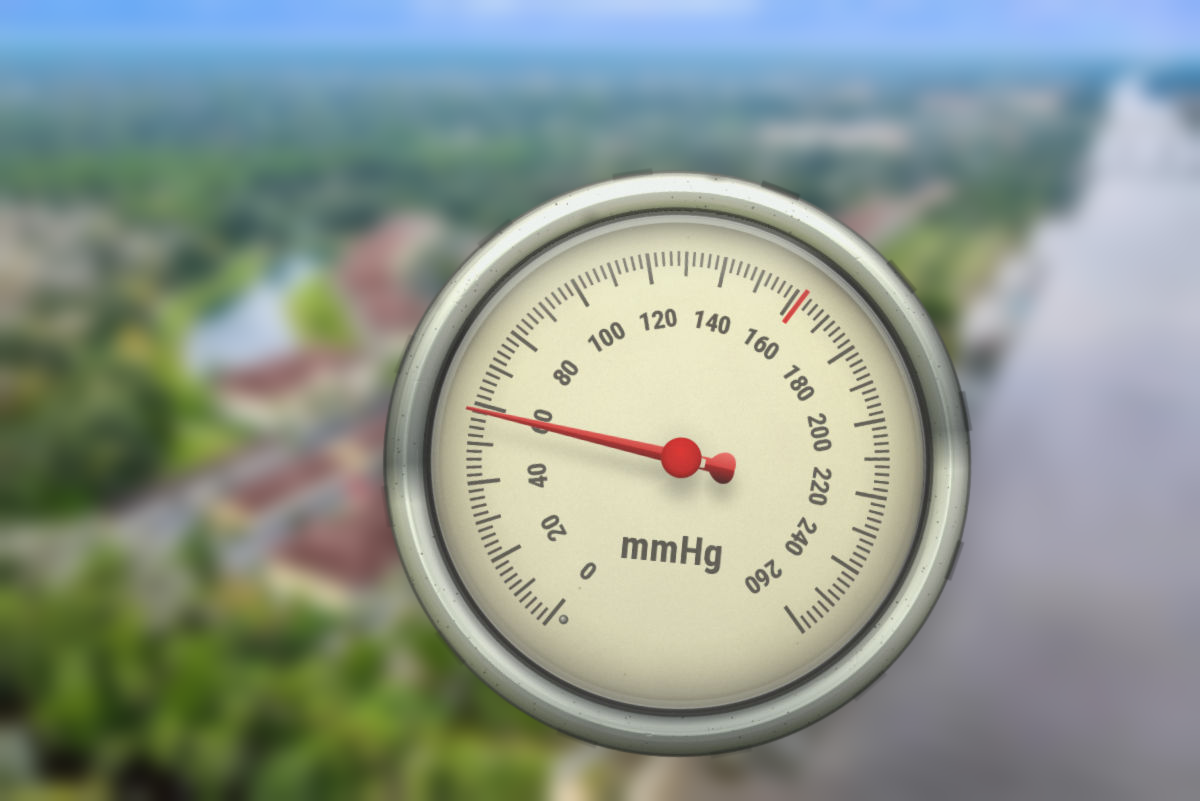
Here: **58** mmHg
